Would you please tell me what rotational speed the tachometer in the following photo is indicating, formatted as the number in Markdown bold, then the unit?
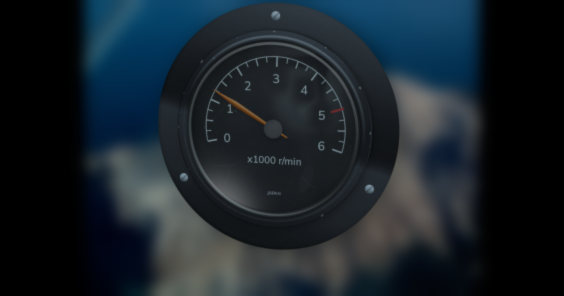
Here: **1250** rpm
